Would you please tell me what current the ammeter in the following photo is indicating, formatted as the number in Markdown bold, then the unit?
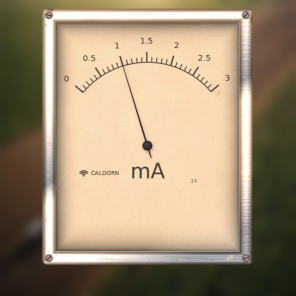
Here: **1** mA
